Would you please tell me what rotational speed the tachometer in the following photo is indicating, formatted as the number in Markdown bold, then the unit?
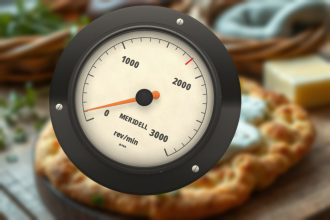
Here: **100** rpm
